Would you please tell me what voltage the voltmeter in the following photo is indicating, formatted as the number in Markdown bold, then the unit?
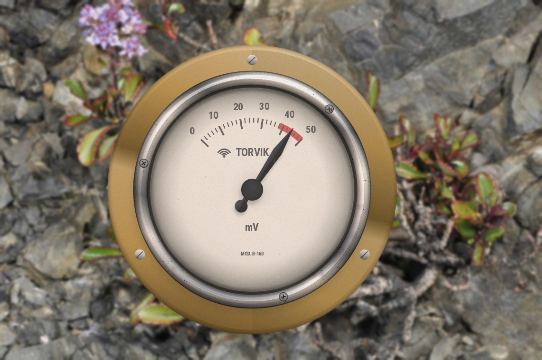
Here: **44** mV
